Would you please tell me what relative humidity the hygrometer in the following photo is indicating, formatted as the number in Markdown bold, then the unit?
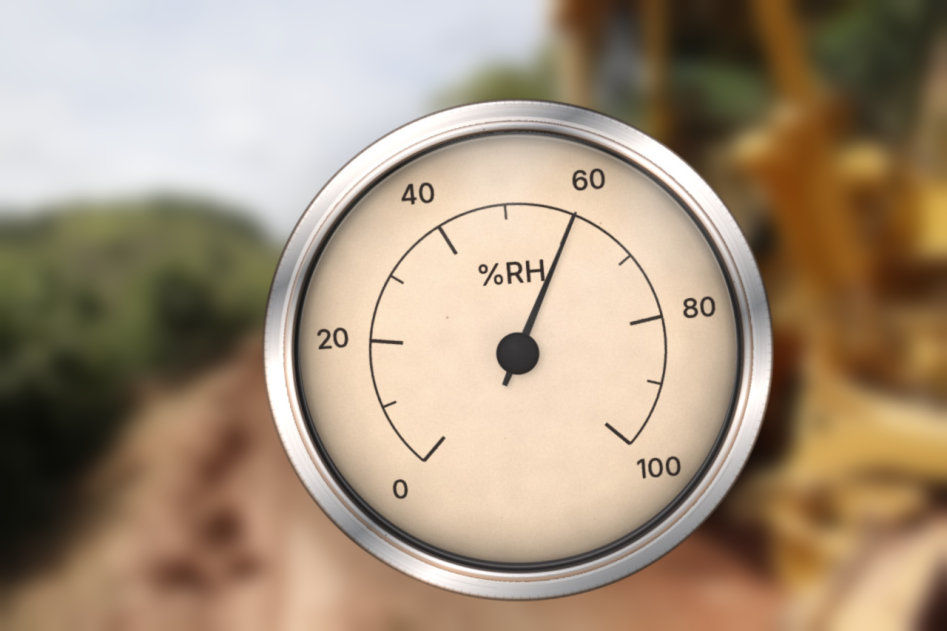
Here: **60** %
